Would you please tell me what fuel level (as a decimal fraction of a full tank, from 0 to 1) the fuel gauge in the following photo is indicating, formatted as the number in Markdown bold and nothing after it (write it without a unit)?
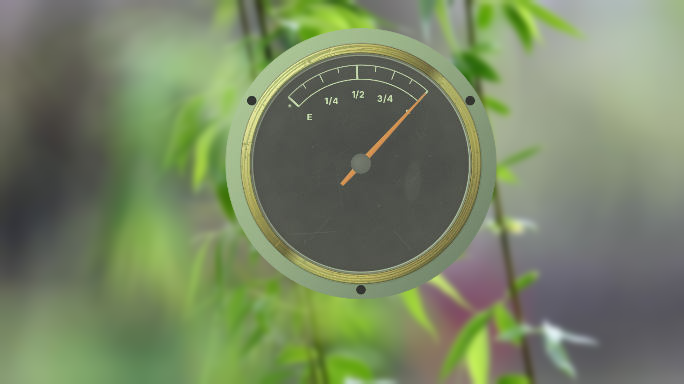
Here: **1**
